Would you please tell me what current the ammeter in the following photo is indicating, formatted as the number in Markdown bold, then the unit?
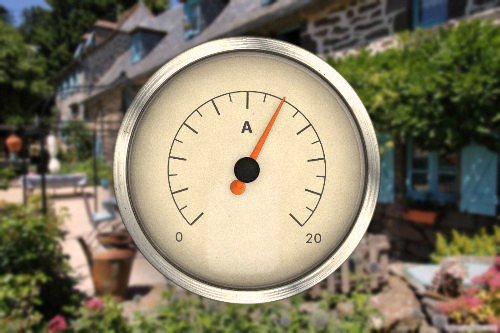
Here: **12** A
